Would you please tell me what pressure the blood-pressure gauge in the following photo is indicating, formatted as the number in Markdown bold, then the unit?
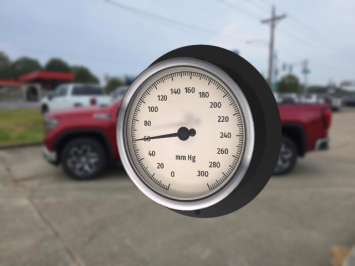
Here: **60** mmHg
